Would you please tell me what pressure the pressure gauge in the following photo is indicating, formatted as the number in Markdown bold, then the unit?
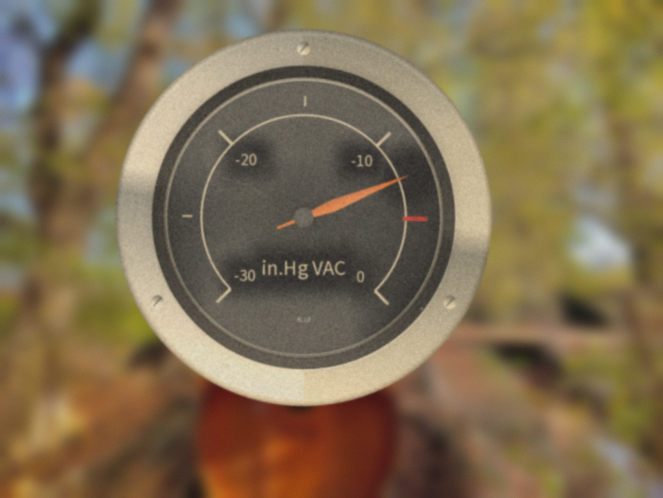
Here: **-7.5** inHg
